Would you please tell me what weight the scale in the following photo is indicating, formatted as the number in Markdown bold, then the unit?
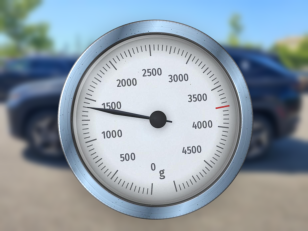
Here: **1400** g
